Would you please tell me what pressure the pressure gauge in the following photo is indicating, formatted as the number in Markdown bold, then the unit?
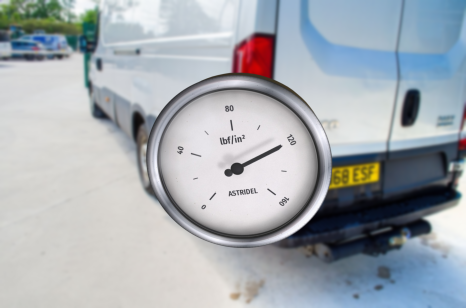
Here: **120** psi
